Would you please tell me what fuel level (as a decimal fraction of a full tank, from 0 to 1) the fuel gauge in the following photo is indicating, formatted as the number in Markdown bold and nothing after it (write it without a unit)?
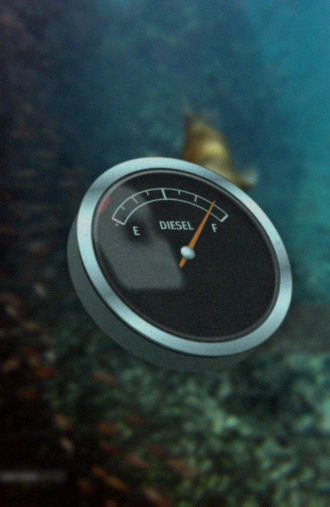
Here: **0.875**
